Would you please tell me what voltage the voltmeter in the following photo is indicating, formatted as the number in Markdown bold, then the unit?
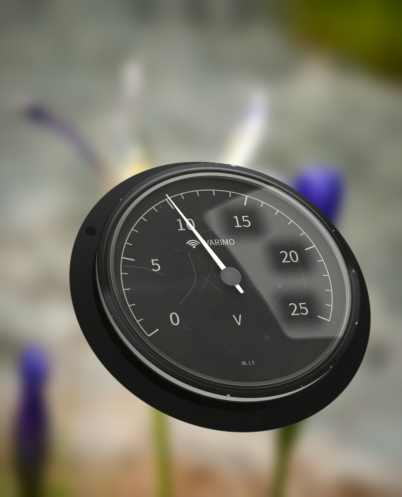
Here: **10** V
